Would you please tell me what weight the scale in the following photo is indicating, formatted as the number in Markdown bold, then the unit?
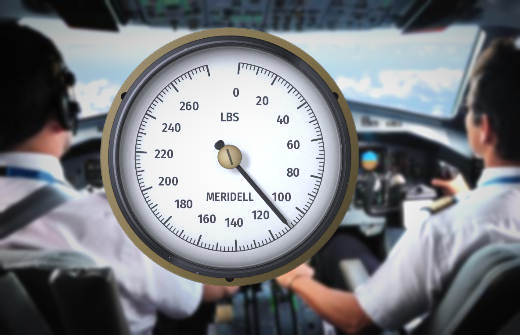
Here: **110** lb
